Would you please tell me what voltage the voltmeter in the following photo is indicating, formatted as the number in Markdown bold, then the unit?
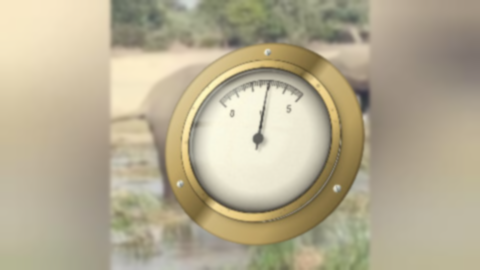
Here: **3** V
